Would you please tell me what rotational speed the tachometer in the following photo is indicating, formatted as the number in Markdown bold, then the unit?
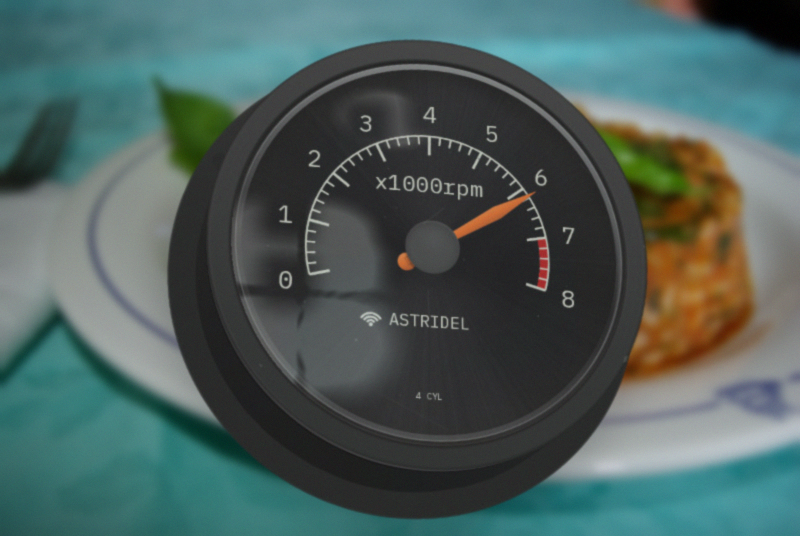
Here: **6200** rpm
